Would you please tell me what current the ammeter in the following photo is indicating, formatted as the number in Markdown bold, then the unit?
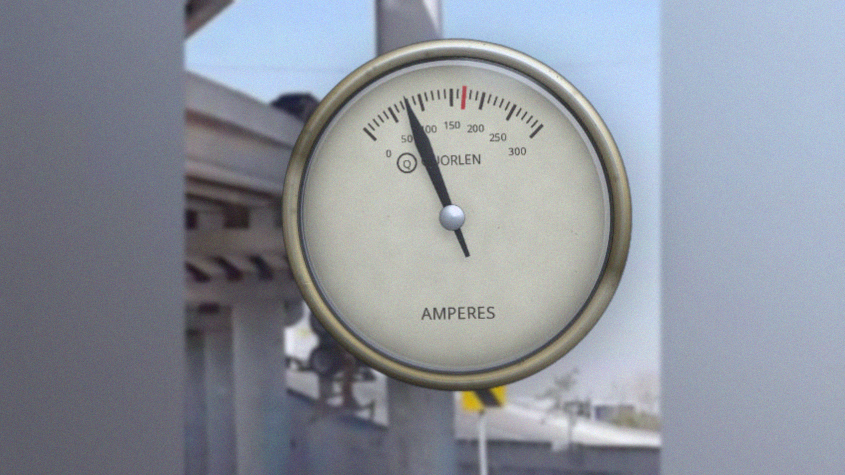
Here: **80** A
